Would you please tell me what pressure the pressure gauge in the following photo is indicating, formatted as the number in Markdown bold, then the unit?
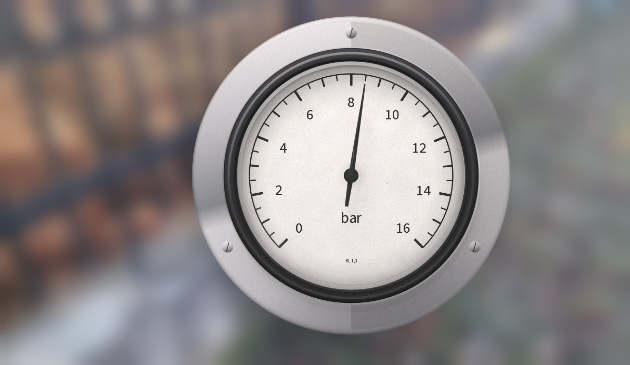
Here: **8.5** bar
